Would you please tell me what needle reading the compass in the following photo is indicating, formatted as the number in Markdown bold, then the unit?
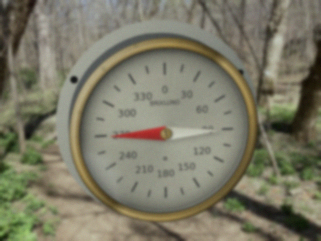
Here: **270** °
